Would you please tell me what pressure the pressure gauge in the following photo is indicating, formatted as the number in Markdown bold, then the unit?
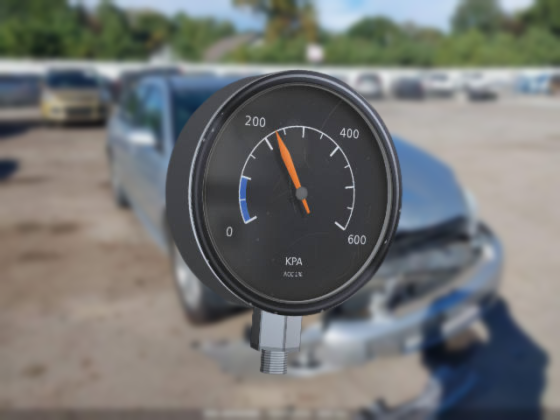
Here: **225** kPa
